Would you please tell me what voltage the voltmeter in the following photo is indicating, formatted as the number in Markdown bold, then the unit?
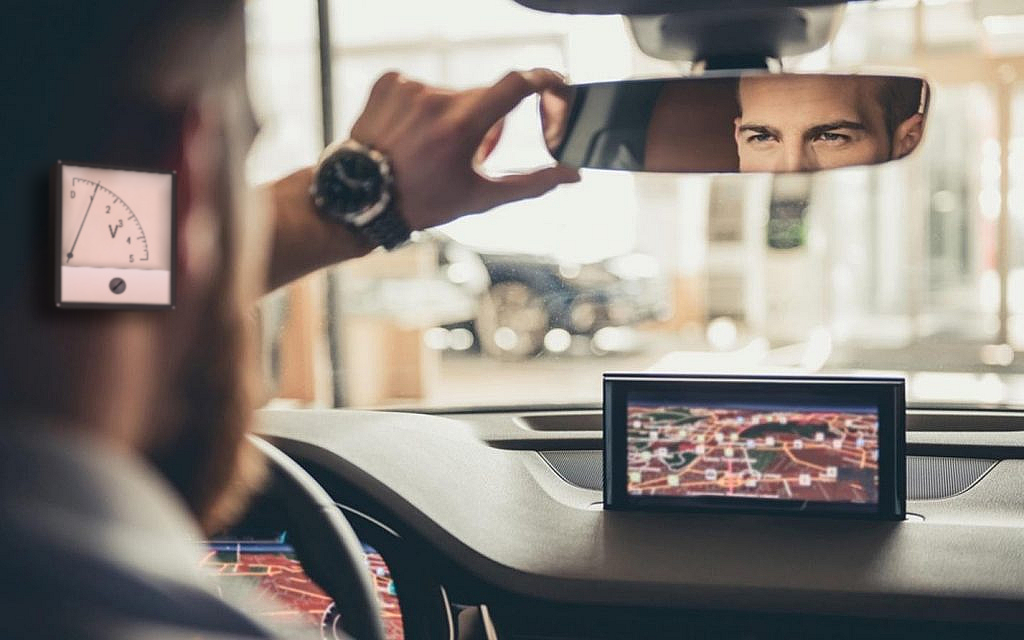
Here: **1** V
